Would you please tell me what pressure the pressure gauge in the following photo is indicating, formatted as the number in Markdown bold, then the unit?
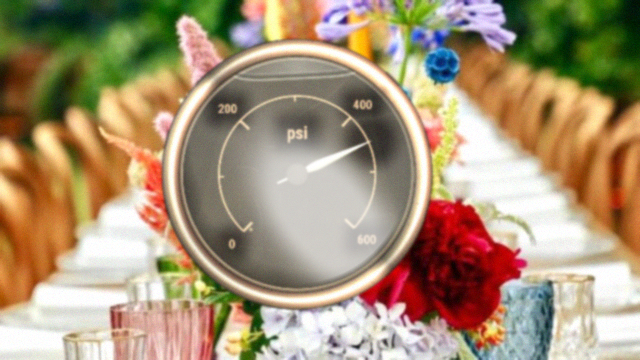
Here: **450** psi
